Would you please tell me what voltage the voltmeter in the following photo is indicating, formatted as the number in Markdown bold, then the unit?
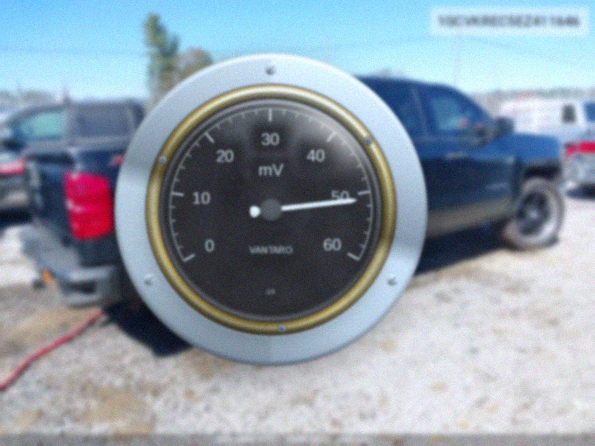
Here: **51** mV
